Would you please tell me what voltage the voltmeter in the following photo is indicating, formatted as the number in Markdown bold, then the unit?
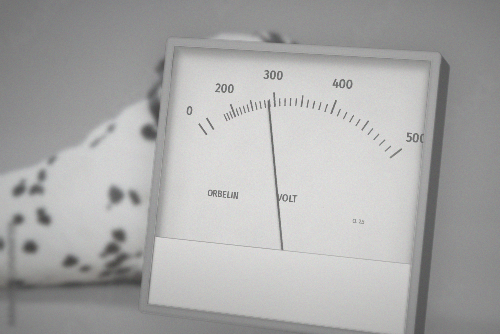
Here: **290** V
